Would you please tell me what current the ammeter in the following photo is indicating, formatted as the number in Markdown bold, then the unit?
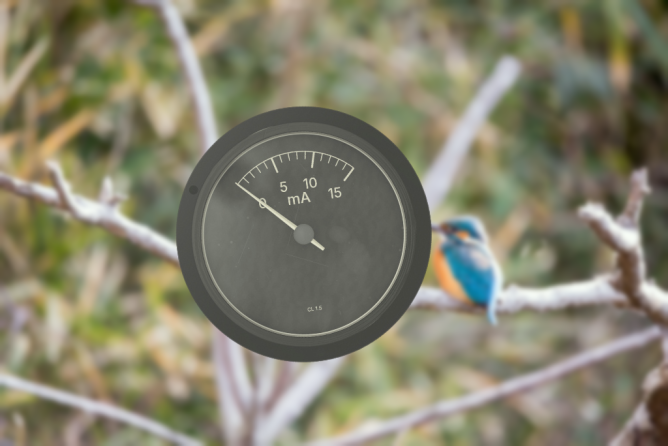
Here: **0** mA
